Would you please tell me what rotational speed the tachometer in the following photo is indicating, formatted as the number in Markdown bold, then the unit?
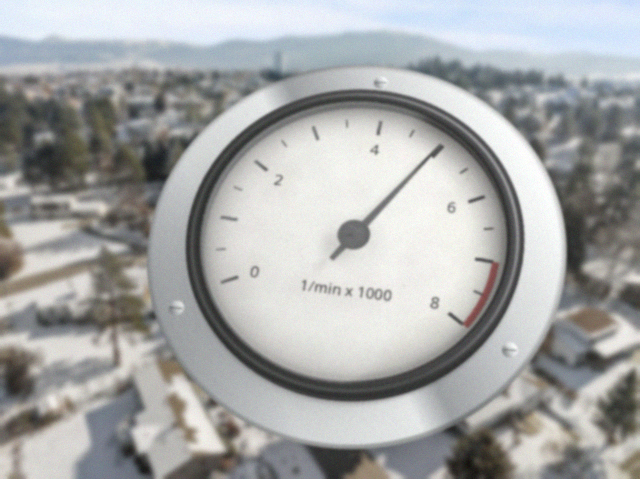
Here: **5000** rpm
